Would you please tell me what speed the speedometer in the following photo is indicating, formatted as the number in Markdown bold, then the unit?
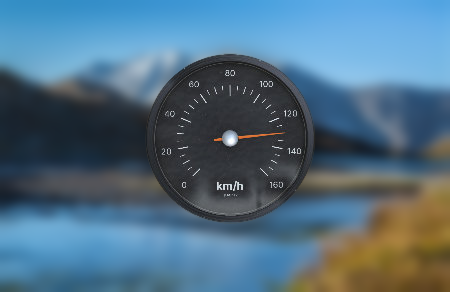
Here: **130** km/h
